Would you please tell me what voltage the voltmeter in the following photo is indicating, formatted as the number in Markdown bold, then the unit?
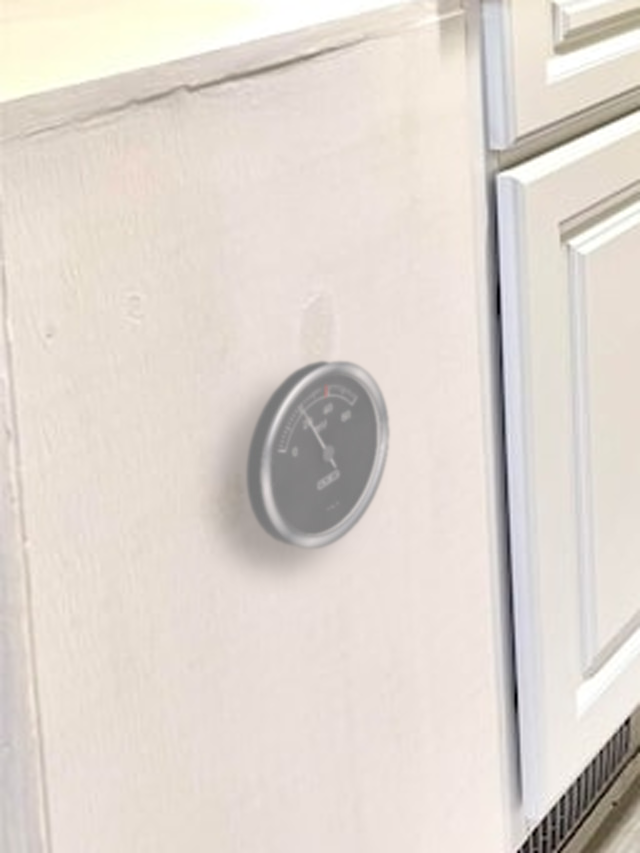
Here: **20** mV
